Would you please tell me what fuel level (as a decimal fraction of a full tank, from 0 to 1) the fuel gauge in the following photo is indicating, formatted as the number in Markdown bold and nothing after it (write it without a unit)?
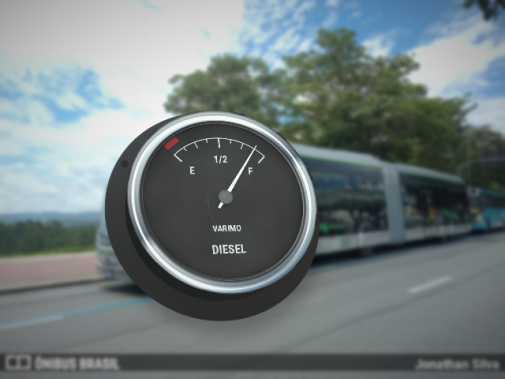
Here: **0.875**
